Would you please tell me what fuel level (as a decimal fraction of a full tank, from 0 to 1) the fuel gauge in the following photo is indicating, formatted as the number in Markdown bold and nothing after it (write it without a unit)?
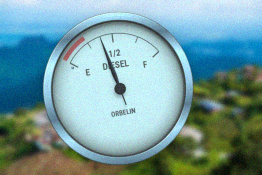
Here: **0.375**
